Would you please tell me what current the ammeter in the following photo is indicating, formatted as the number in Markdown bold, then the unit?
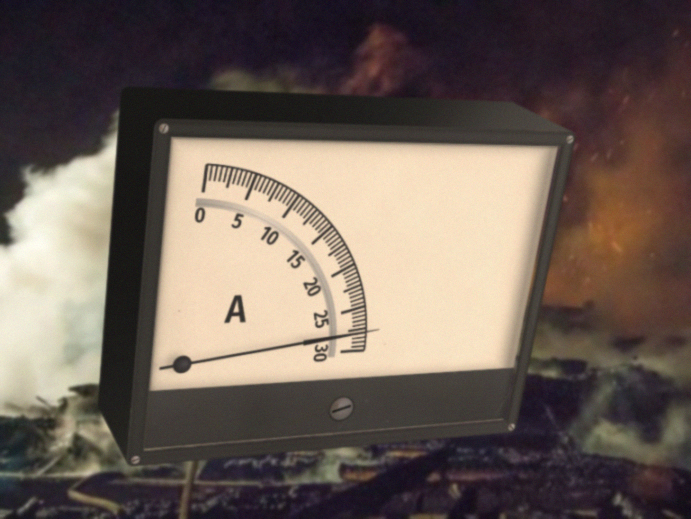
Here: **27.5** A
